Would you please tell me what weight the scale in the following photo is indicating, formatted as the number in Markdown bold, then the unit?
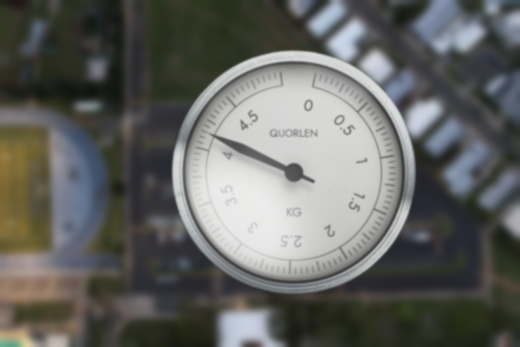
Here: **4.15** kg
